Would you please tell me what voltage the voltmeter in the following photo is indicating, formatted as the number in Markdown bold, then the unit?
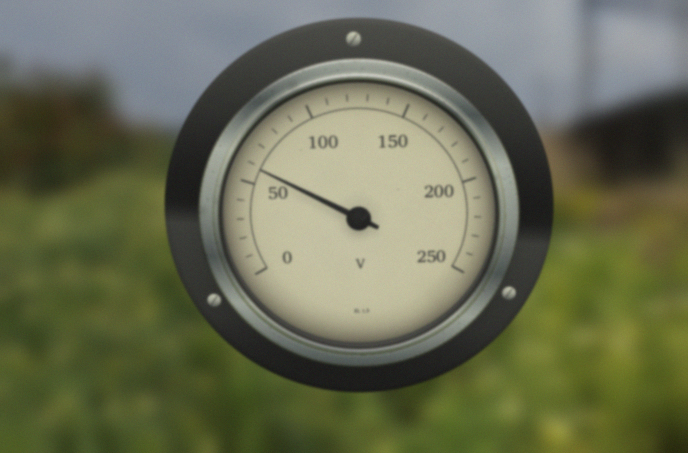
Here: **60** V
